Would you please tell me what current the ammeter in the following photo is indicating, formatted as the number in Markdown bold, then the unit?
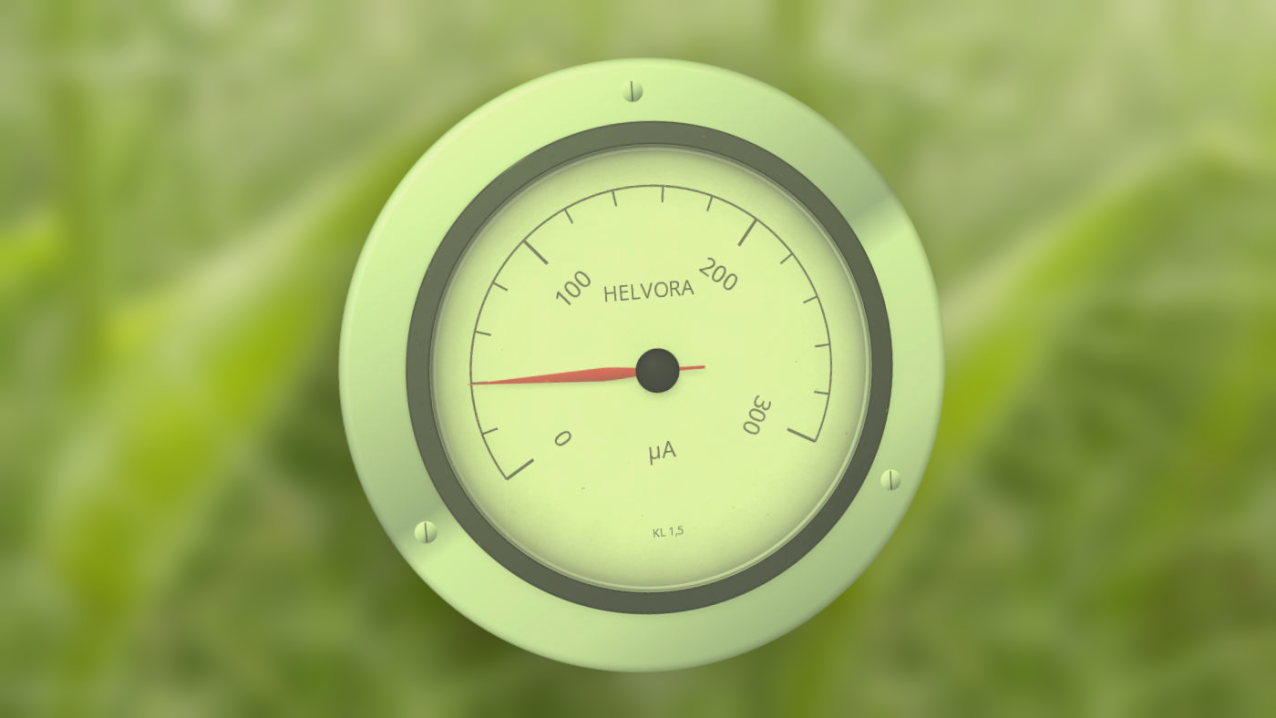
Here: **40** µA
